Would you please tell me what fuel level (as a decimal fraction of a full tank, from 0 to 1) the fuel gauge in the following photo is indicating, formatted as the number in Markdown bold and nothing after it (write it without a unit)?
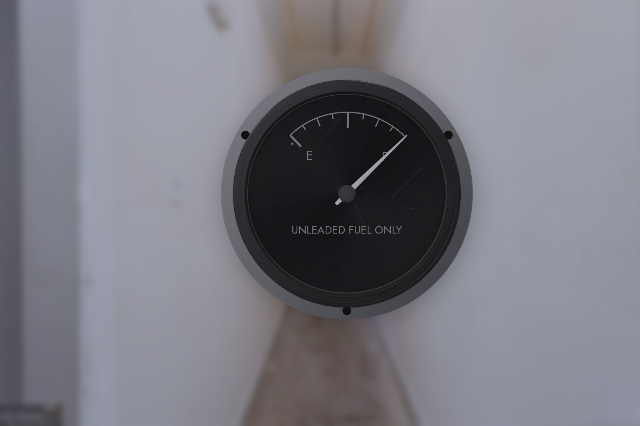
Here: **1**
